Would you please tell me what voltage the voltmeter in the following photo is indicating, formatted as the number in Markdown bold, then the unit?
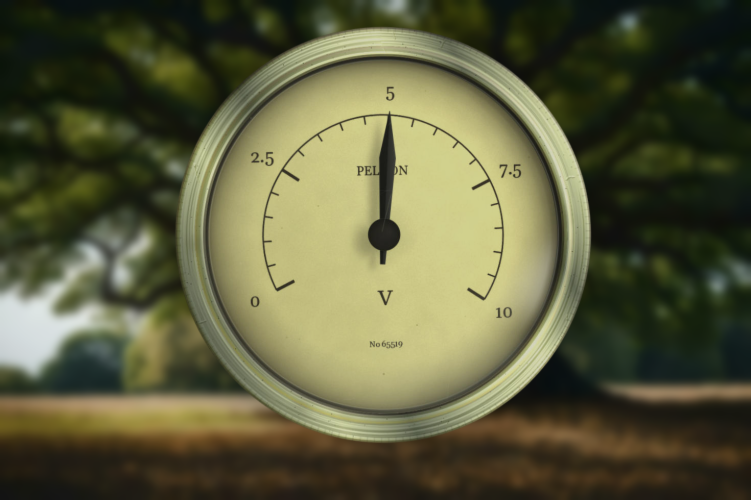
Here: **5** V
